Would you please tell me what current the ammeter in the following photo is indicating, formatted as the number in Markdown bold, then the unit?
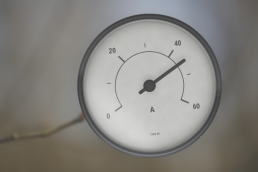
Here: **45** A
